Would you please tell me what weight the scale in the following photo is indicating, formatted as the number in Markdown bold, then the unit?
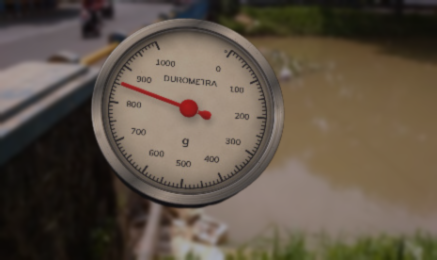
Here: **850** g
